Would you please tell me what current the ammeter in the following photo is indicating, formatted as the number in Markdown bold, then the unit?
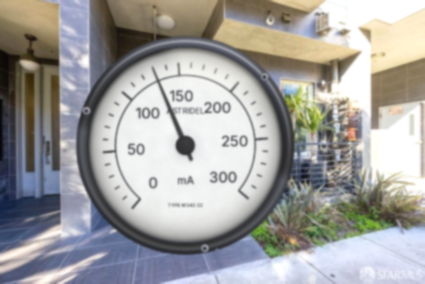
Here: **130** mA
